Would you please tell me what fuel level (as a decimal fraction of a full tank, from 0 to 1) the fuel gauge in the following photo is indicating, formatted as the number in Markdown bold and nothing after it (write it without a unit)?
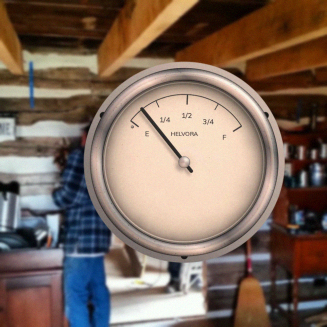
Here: **0.125**
